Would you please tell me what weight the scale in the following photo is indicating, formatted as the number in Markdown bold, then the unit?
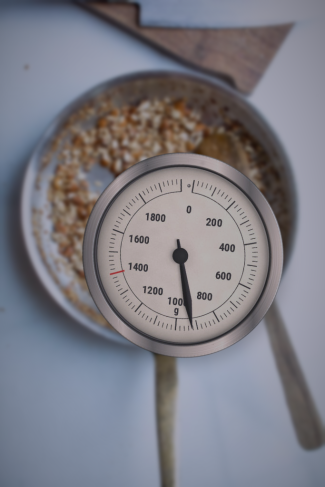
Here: **920** g
